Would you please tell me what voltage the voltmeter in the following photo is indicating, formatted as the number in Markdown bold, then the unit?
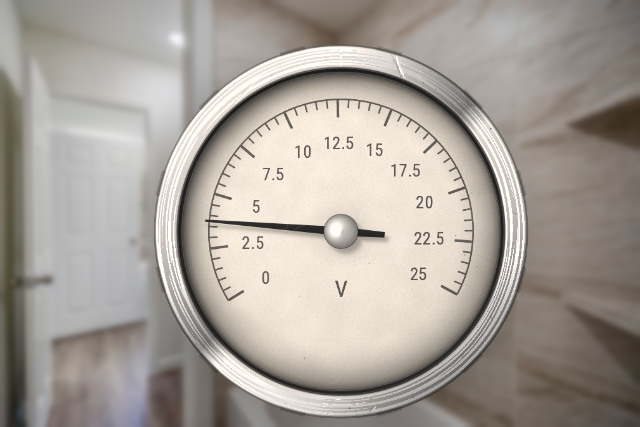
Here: **3.75** V
